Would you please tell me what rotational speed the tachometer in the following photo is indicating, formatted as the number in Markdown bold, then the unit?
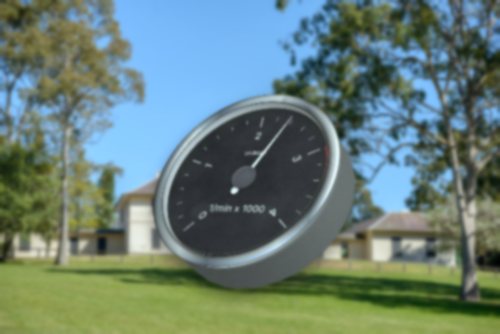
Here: **2400** rpm
